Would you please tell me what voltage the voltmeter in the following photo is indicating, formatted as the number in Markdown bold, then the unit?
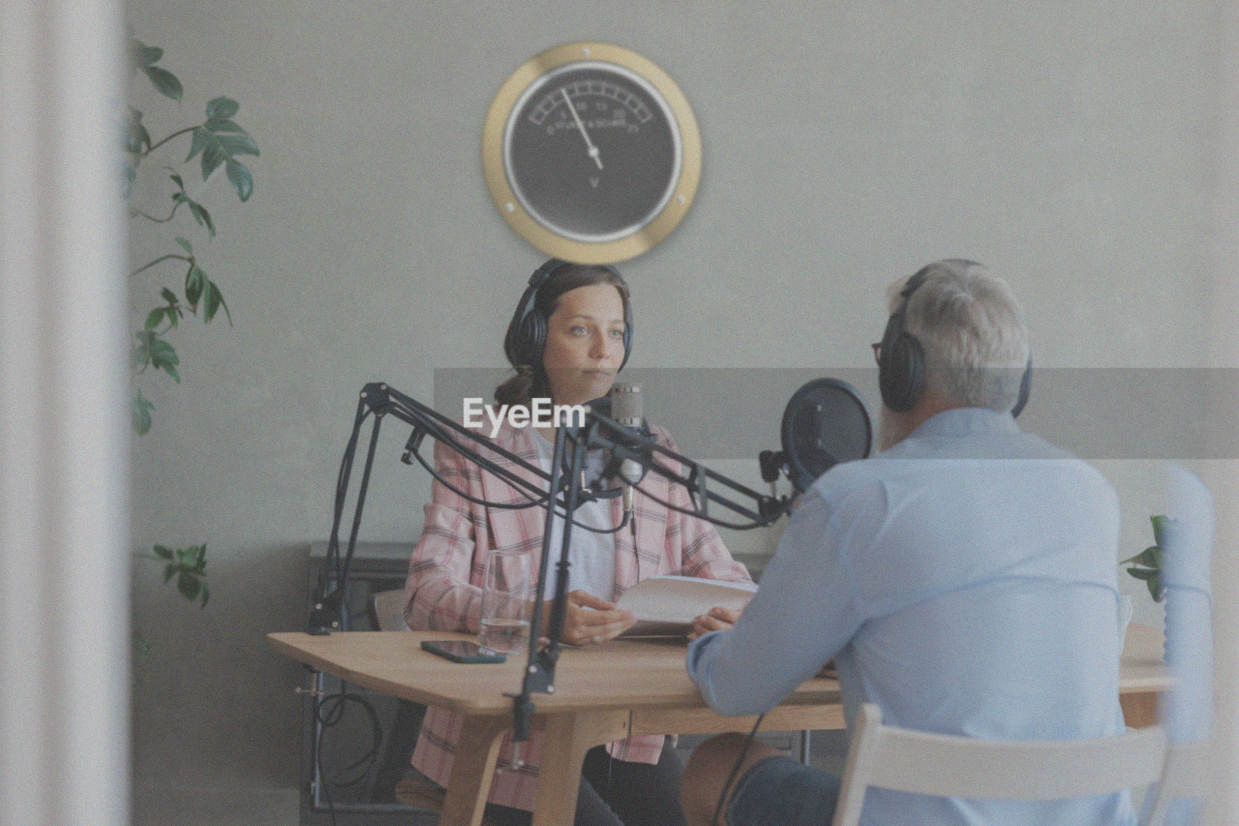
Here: **7.5** V
